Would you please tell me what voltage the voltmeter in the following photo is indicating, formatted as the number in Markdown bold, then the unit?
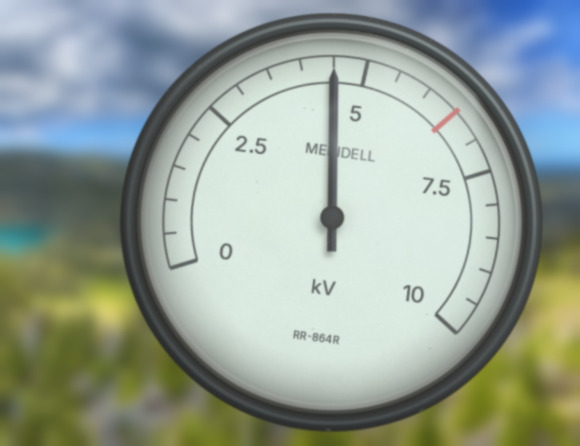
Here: **4.5** kV
